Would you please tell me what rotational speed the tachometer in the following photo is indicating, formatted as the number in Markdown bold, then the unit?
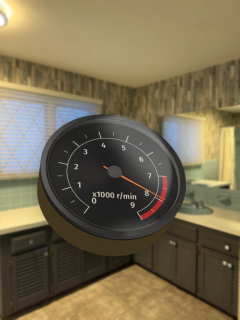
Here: **8000** rpm
